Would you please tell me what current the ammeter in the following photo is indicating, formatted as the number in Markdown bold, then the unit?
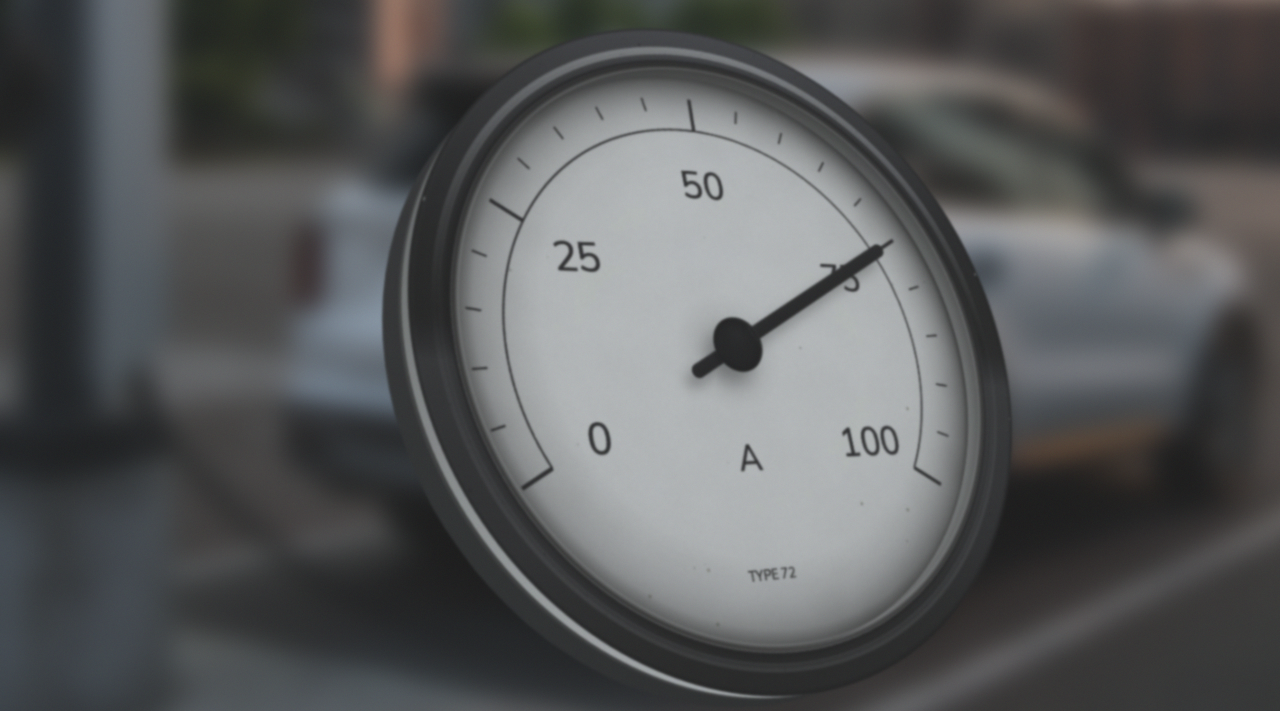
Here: **75** A
